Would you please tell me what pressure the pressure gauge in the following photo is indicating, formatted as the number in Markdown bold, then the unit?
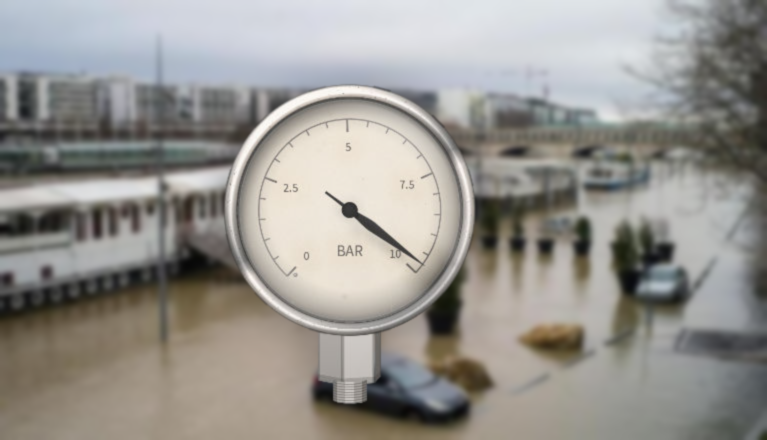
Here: **9.75** bar
